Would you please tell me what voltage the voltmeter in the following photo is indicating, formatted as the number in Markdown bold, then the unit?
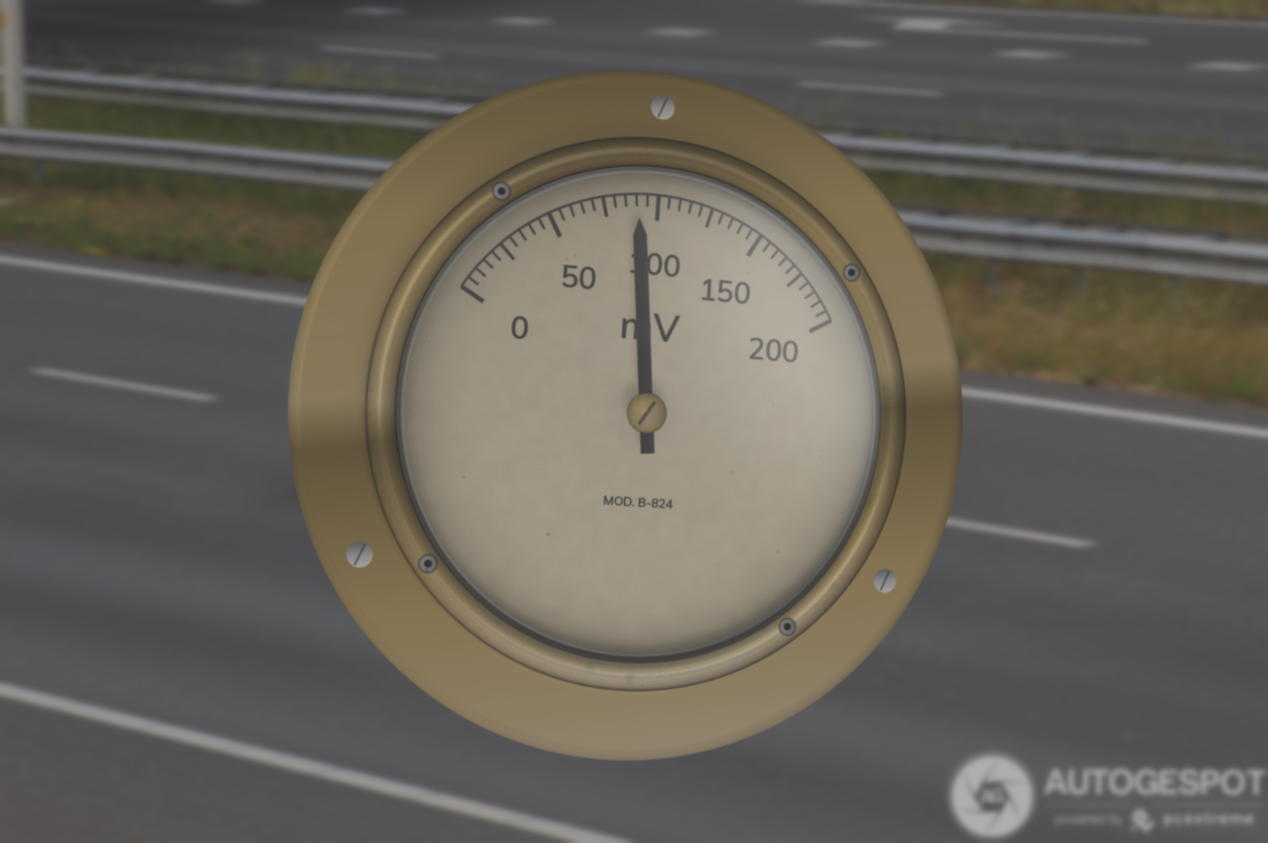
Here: **90** mV
